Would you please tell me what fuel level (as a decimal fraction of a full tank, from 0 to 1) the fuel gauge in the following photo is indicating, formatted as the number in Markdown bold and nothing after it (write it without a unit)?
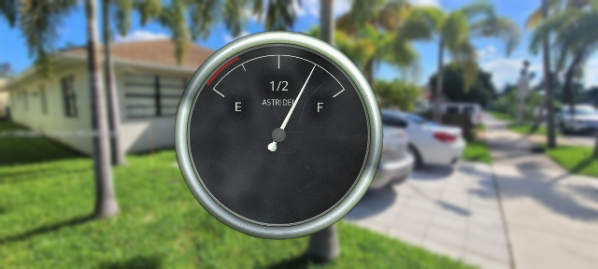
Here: **0.75**
